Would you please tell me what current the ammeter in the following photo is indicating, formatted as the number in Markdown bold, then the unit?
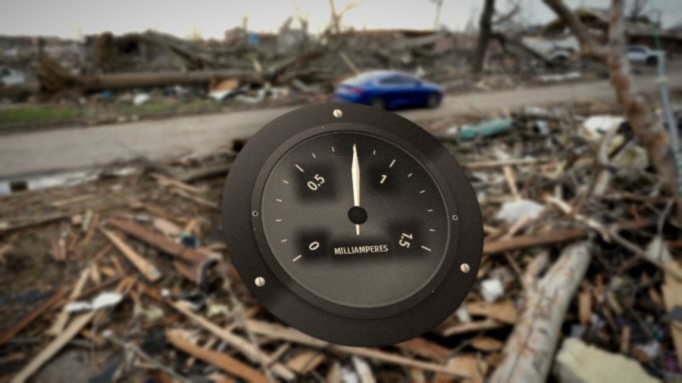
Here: **0.8** mA
